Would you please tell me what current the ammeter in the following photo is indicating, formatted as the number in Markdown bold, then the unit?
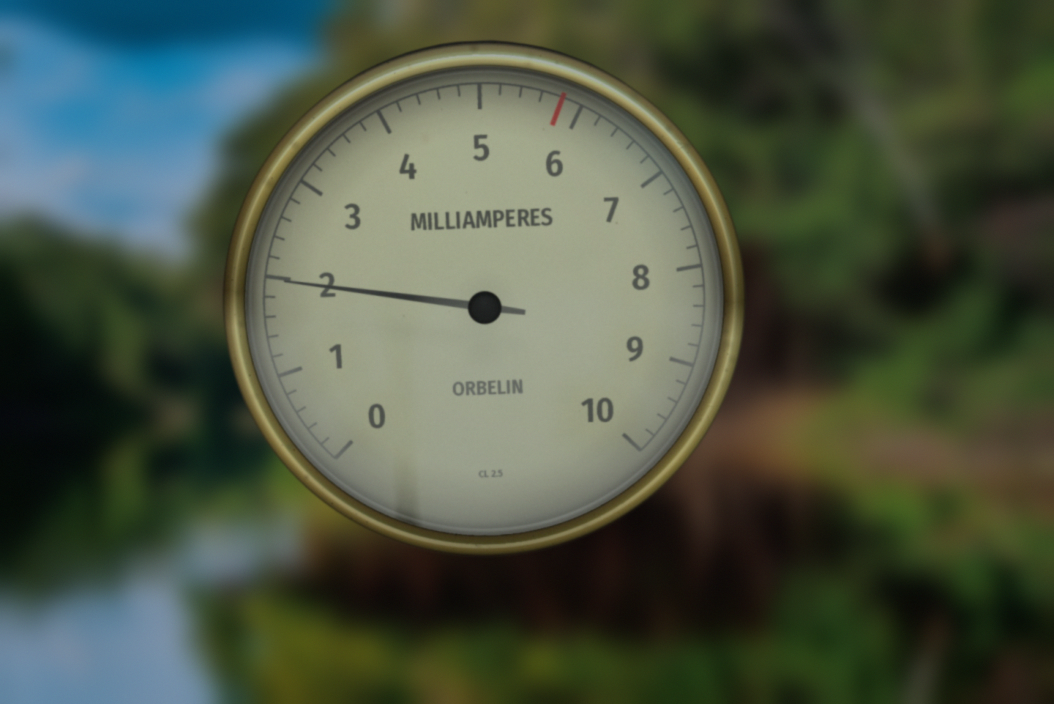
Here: **2** mA
